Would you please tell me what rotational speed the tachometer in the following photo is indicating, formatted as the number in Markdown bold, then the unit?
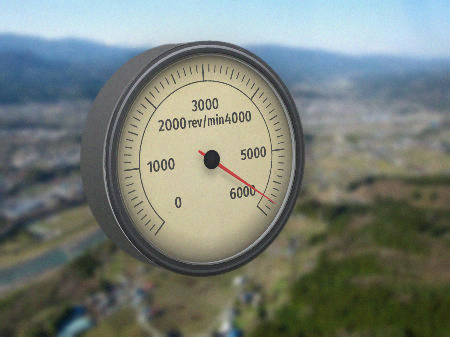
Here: **5800** rpm
